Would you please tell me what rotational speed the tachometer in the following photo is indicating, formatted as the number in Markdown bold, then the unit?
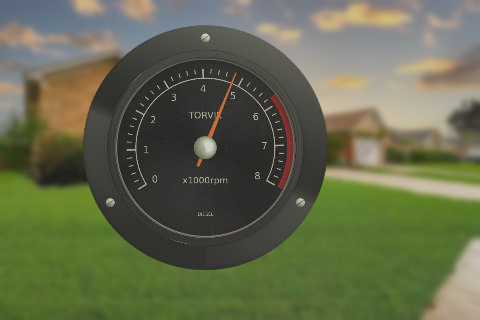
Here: **4800** rpm
